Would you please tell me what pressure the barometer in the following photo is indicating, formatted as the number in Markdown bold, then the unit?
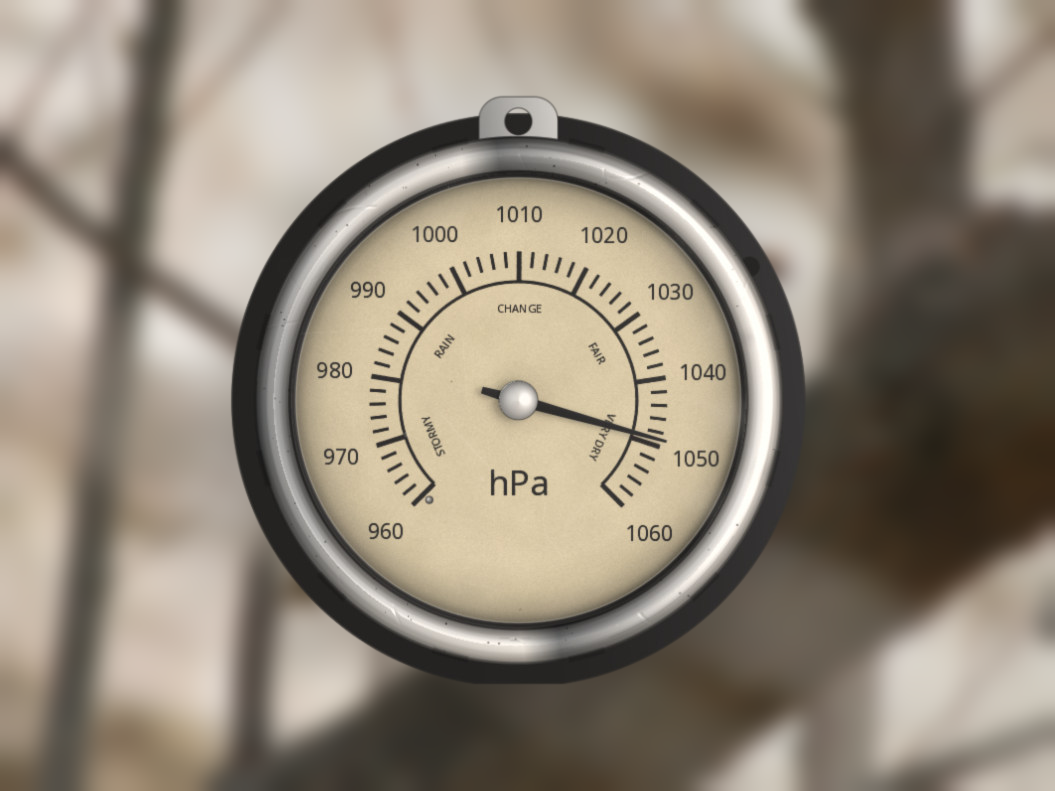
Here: **1049** hPa
